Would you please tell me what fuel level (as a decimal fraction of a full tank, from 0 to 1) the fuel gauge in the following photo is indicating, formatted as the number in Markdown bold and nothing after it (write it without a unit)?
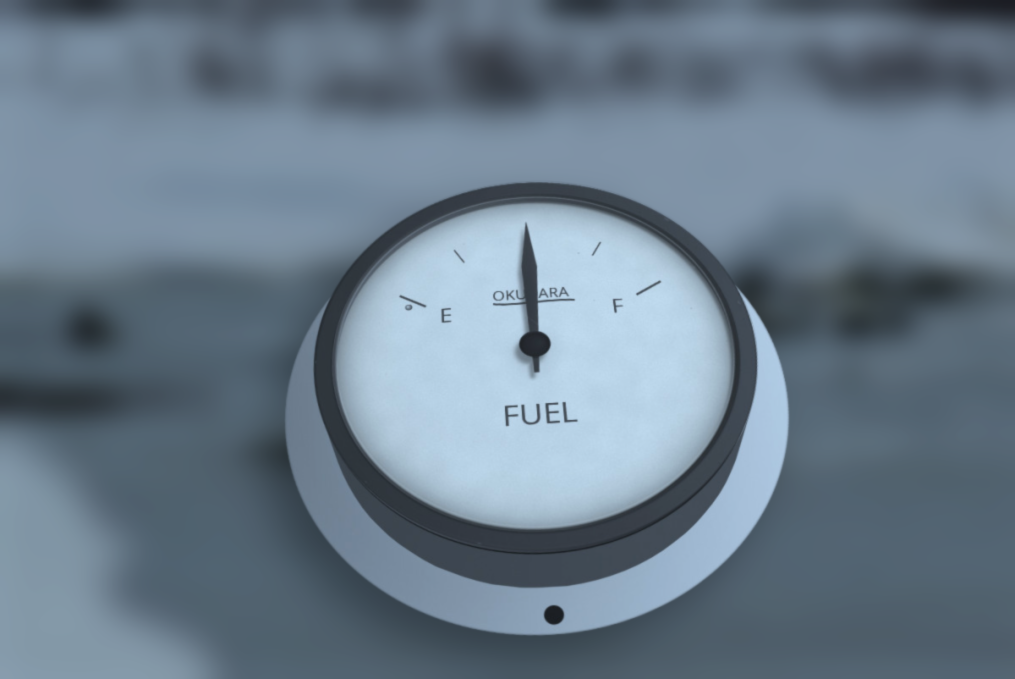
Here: **0.5**
